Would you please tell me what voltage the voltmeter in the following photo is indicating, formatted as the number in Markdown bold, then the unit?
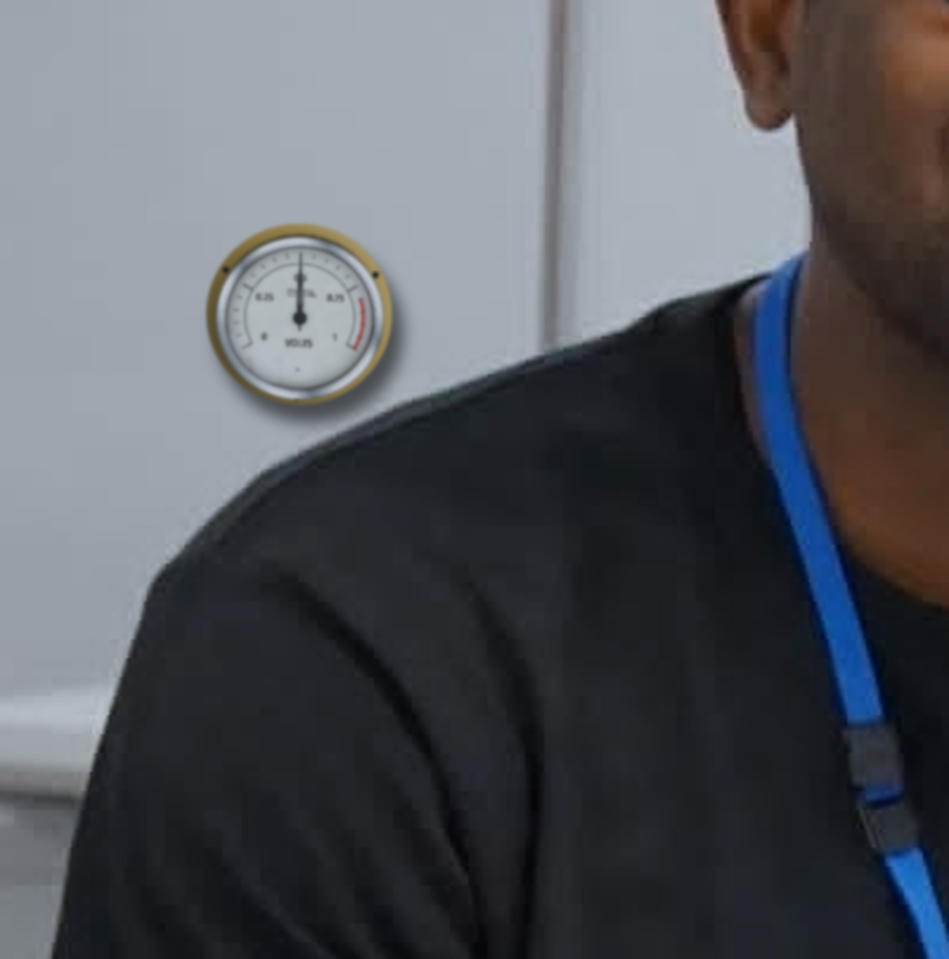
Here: **0.5** V
